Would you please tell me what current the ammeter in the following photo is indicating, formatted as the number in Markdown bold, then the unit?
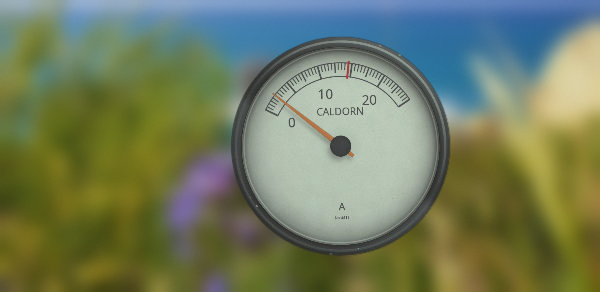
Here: **2.5** A
